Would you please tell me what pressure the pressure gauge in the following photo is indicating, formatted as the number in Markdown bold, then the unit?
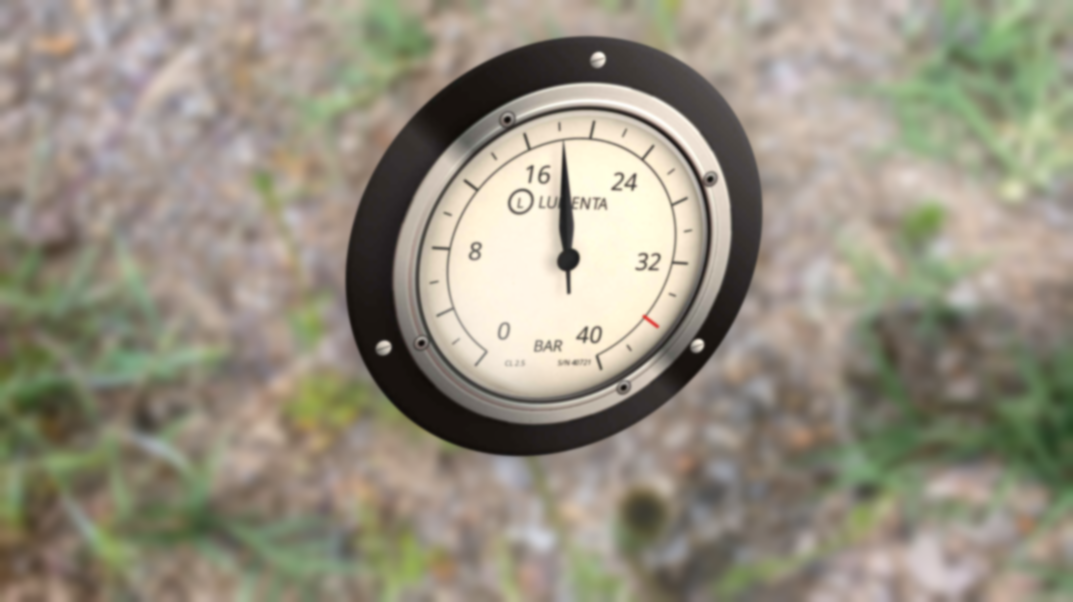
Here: **18** bar
